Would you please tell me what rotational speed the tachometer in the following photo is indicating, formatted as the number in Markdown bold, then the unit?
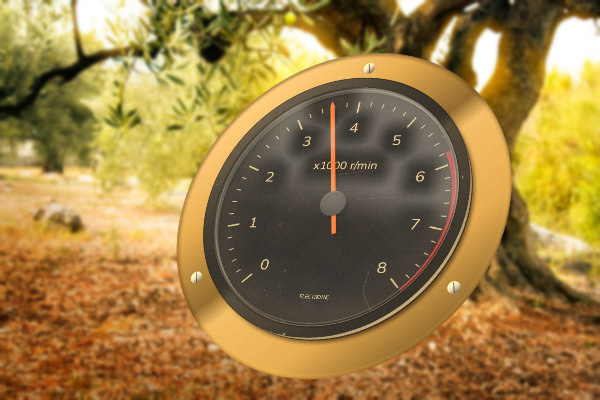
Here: **3600** rpm
